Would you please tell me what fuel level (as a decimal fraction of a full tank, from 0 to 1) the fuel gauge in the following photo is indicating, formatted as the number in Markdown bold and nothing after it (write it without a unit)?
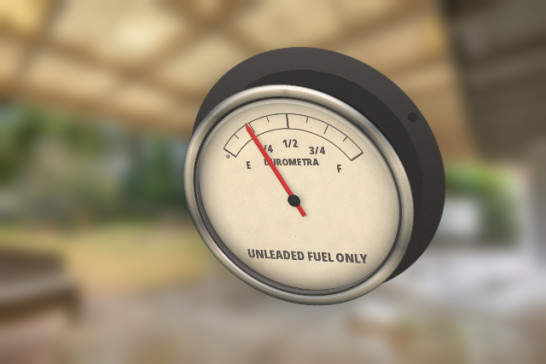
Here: **0.25**
